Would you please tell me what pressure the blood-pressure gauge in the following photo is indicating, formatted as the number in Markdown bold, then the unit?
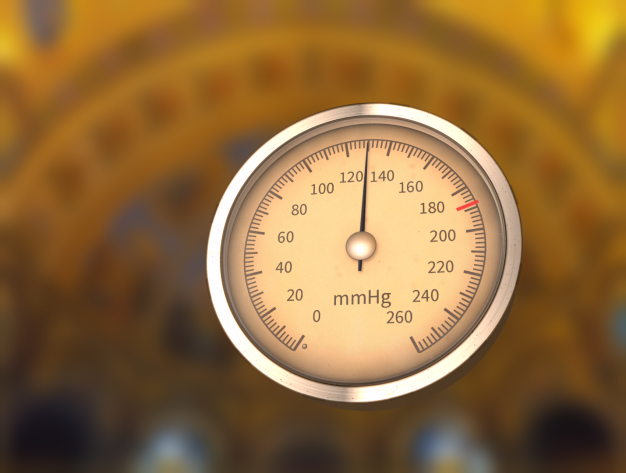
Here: **130** mmHg
